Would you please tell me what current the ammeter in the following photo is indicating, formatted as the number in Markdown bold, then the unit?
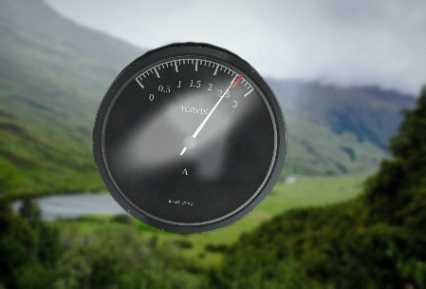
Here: **2.5** A
